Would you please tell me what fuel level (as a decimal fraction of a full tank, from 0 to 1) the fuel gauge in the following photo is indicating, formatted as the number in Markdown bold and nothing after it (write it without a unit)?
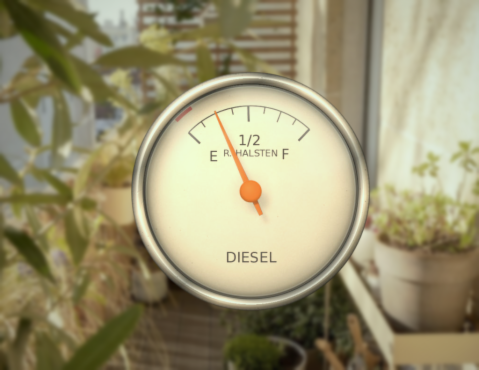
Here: **0.25**
